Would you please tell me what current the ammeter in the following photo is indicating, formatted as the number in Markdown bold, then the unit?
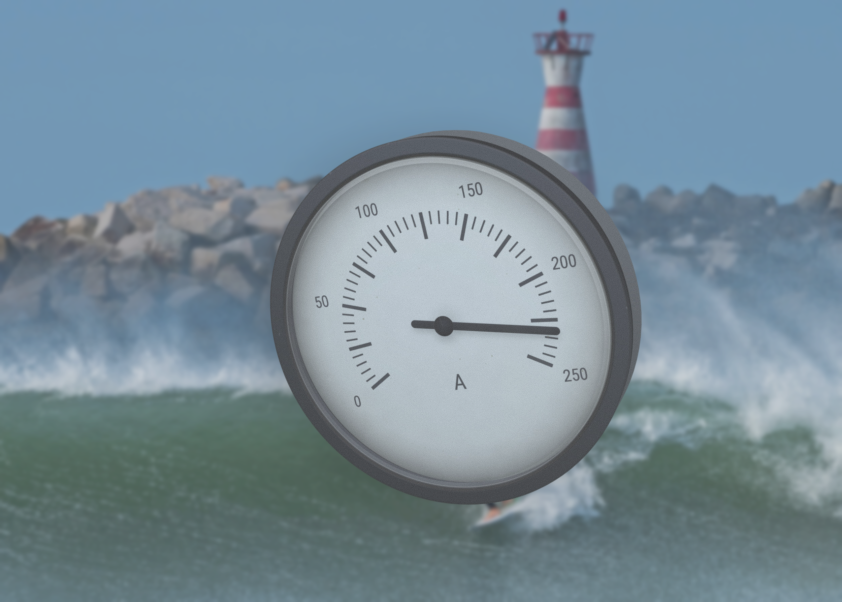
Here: **230** A
